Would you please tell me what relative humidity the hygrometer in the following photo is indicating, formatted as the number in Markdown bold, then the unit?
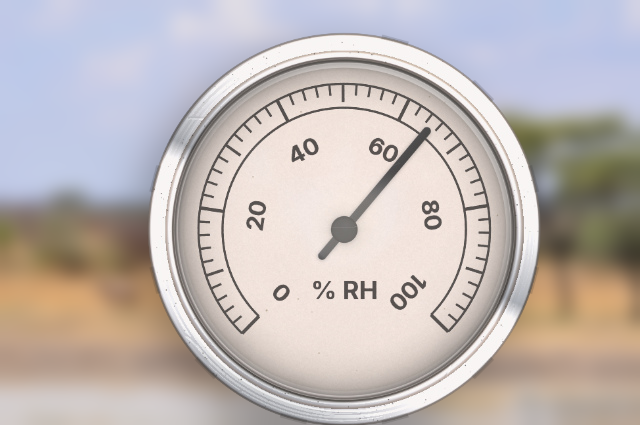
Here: **65** %
